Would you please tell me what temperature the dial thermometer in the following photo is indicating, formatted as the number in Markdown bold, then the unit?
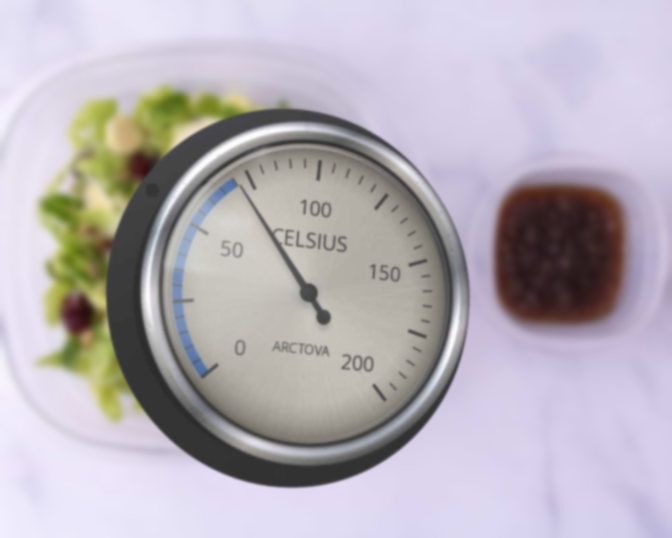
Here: **70** °C
